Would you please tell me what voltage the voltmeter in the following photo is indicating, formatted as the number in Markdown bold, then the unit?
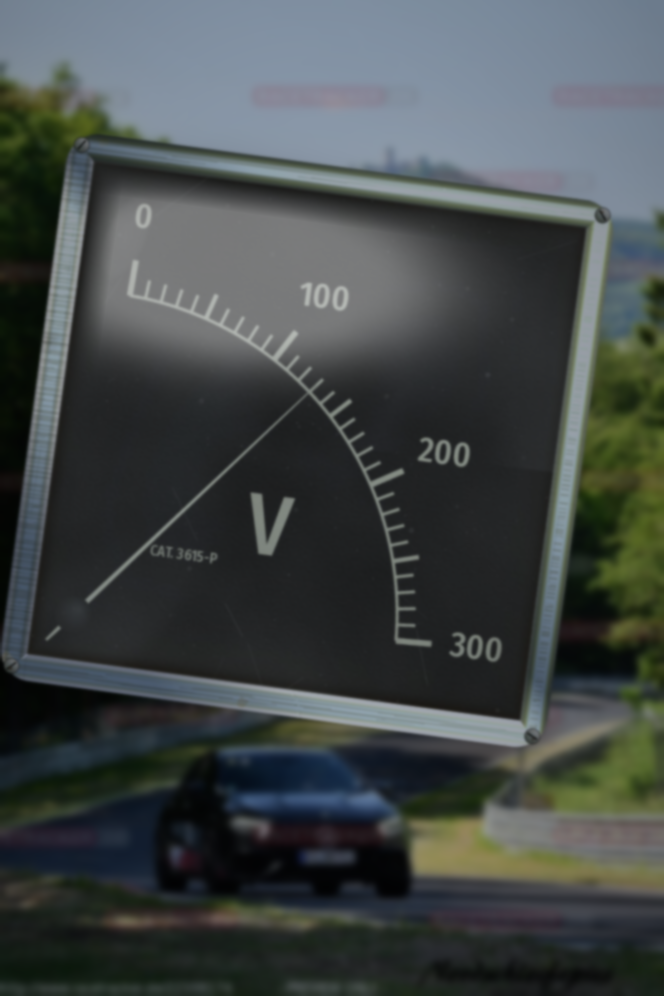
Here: **130** V
